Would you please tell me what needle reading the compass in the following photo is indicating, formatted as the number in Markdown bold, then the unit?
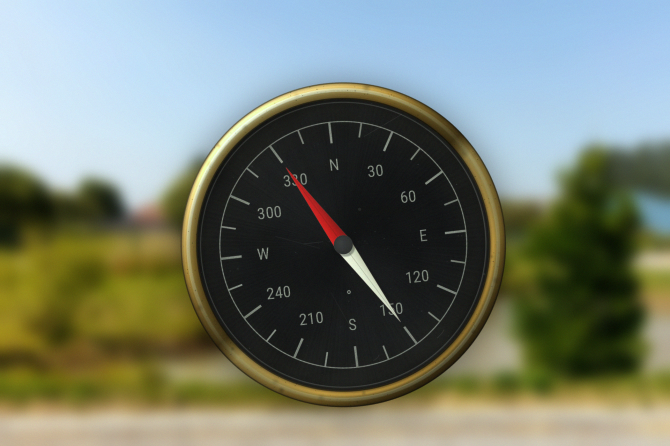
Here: **330** °
